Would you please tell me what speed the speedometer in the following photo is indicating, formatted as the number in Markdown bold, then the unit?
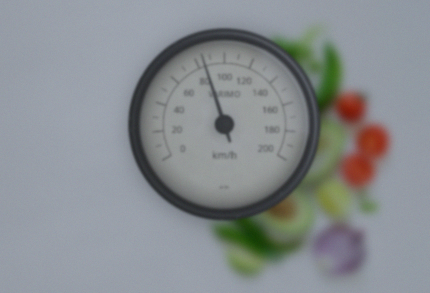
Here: **85** km/h
